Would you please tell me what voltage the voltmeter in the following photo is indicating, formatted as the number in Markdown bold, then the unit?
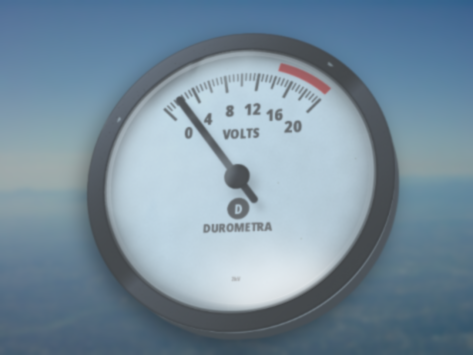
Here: **2** V
